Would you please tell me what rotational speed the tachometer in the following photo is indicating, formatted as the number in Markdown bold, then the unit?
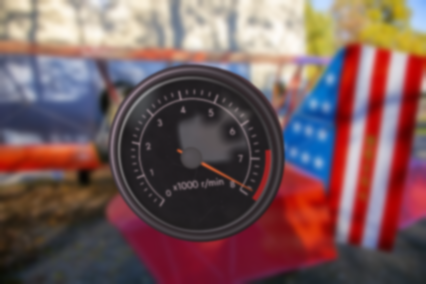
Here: **7800** rpm
